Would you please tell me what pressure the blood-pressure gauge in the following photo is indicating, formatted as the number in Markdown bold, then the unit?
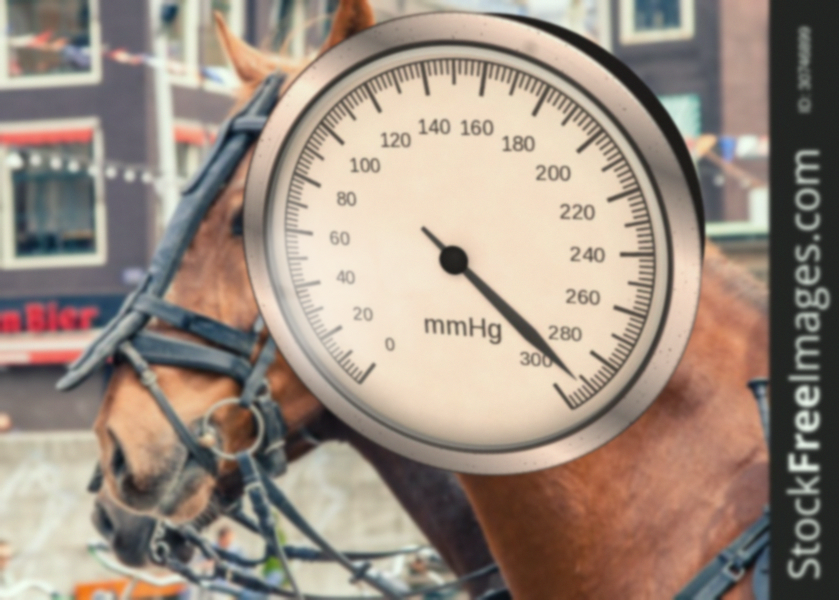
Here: **290** mmHg
